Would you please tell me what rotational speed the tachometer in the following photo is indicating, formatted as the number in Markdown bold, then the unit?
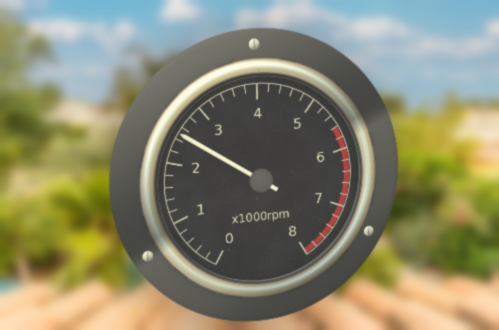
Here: **2500** rpm
